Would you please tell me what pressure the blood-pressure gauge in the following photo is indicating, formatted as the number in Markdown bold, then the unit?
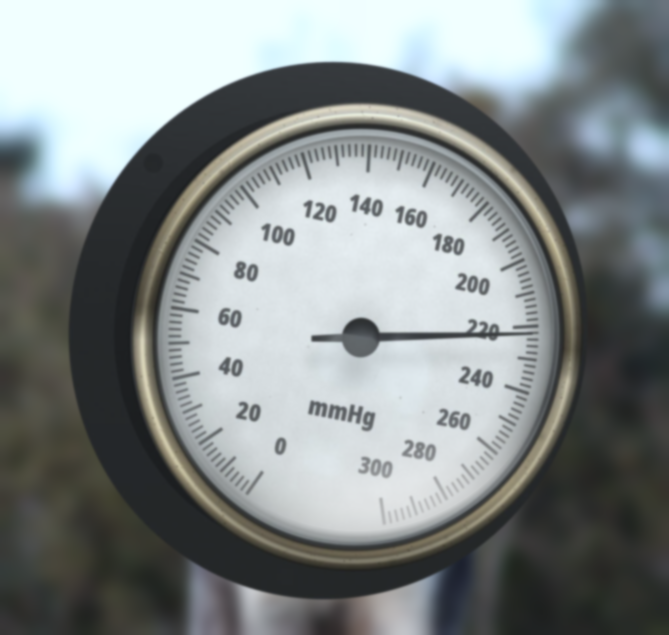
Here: **222** mmHg
